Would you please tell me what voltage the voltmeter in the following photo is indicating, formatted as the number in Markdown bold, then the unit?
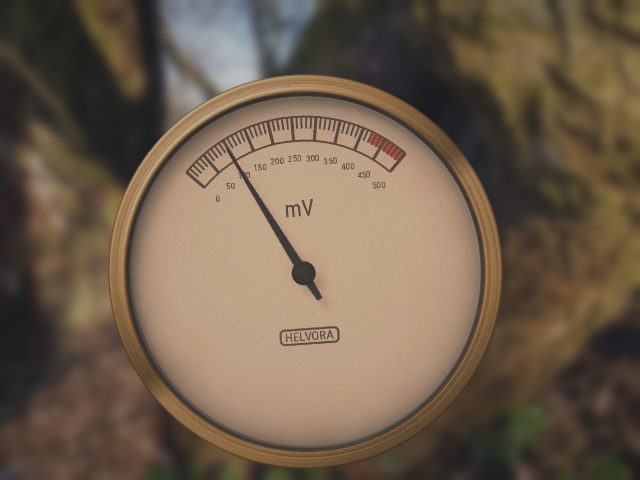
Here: **100** mV
